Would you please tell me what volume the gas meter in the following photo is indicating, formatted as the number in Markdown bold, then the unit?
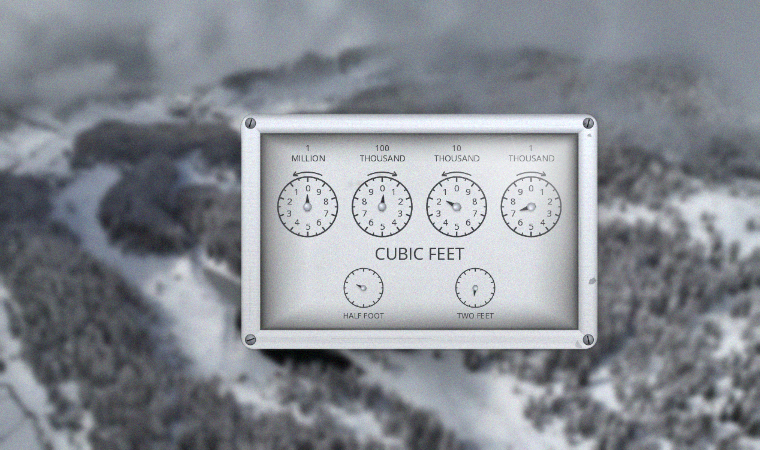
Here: **1700** ft³
